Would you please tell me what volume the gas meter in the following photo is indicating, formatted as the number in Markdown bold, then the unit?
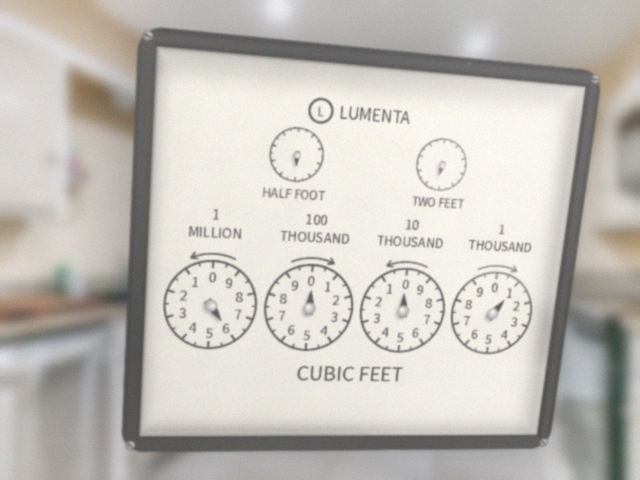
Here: **600100** ft³
